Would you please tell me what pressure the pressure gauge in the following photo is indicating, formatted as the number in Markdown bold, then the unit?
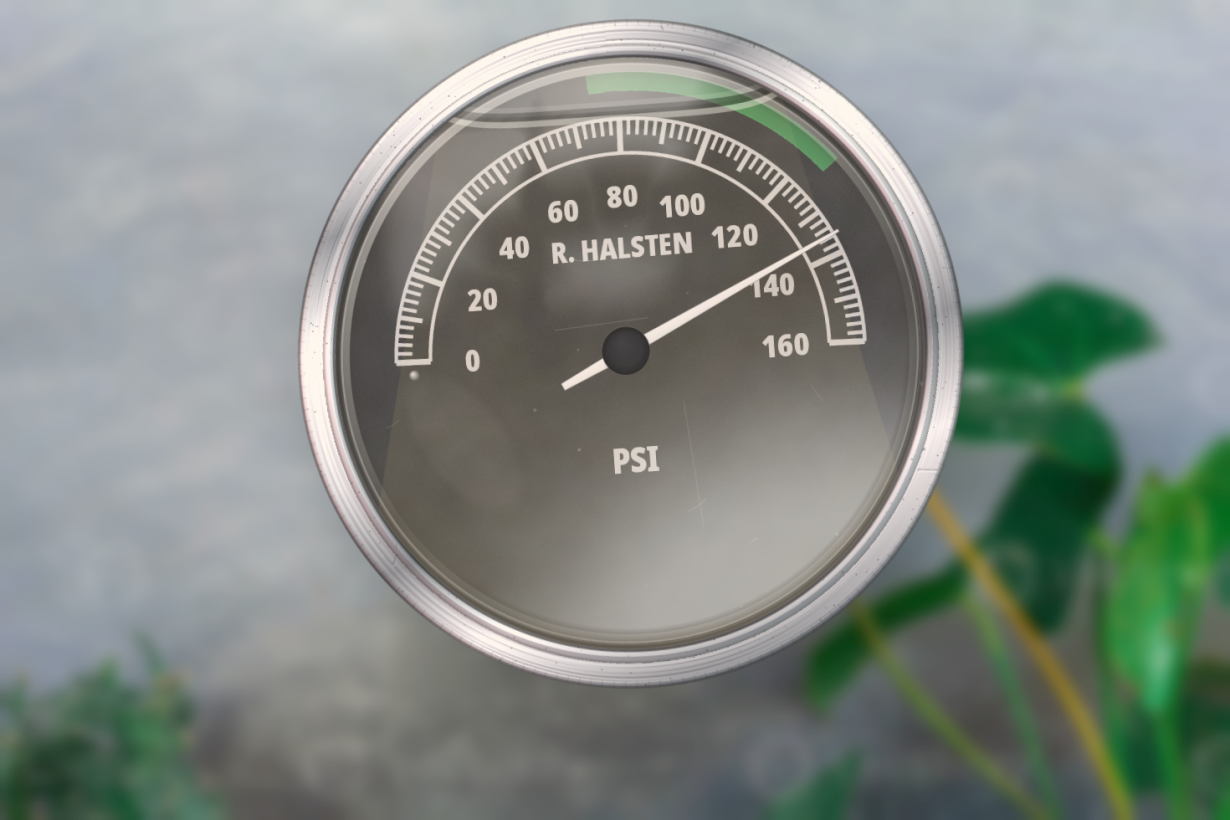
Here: **136** psi
